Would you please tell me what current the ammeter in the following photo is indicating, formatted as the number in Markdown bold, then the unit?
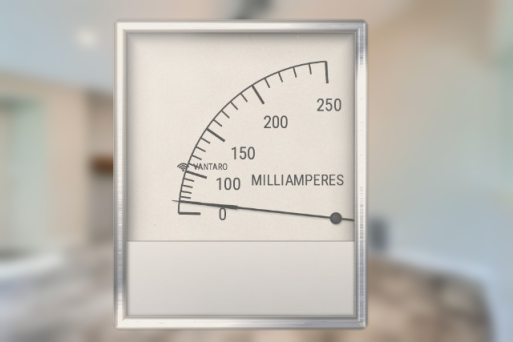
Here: **50** mA
